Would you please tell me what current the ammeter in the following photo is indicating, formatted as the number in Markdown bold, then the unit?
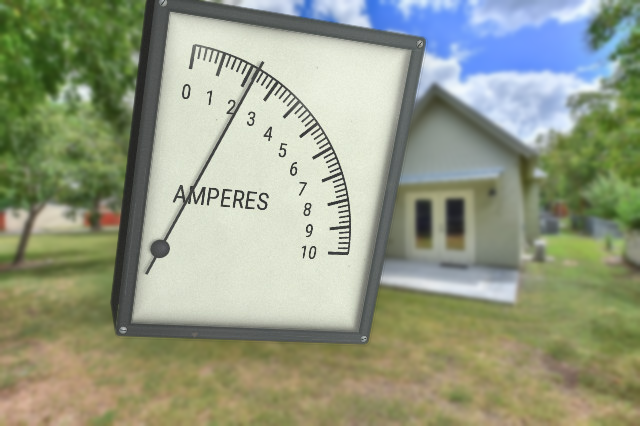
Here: **2.2** A
